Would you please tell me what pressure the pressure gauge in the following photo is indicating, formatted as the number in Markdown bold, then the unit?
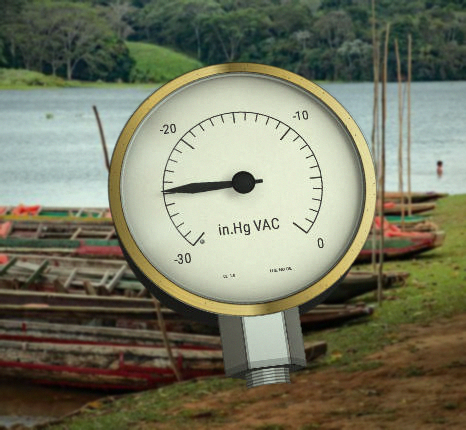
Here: **-25** inHg
